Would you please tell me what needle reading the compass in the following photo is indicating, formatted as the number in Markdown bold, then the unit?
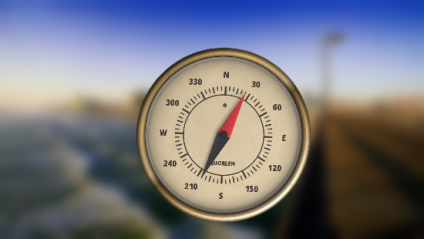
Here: **25** °
